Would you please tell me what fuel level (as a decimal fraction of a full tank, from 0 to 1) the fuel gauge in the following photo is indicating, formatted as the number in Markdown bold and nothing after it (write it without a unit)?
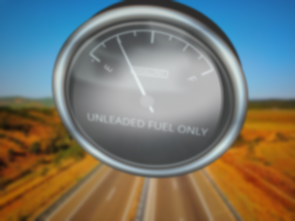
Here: **0.25**
